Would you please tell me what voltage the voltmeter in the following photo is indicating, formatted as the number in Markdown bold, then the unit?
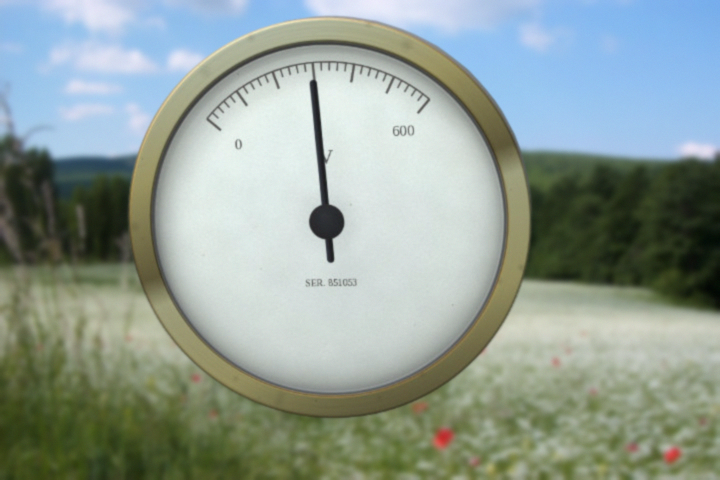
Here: **300** V
